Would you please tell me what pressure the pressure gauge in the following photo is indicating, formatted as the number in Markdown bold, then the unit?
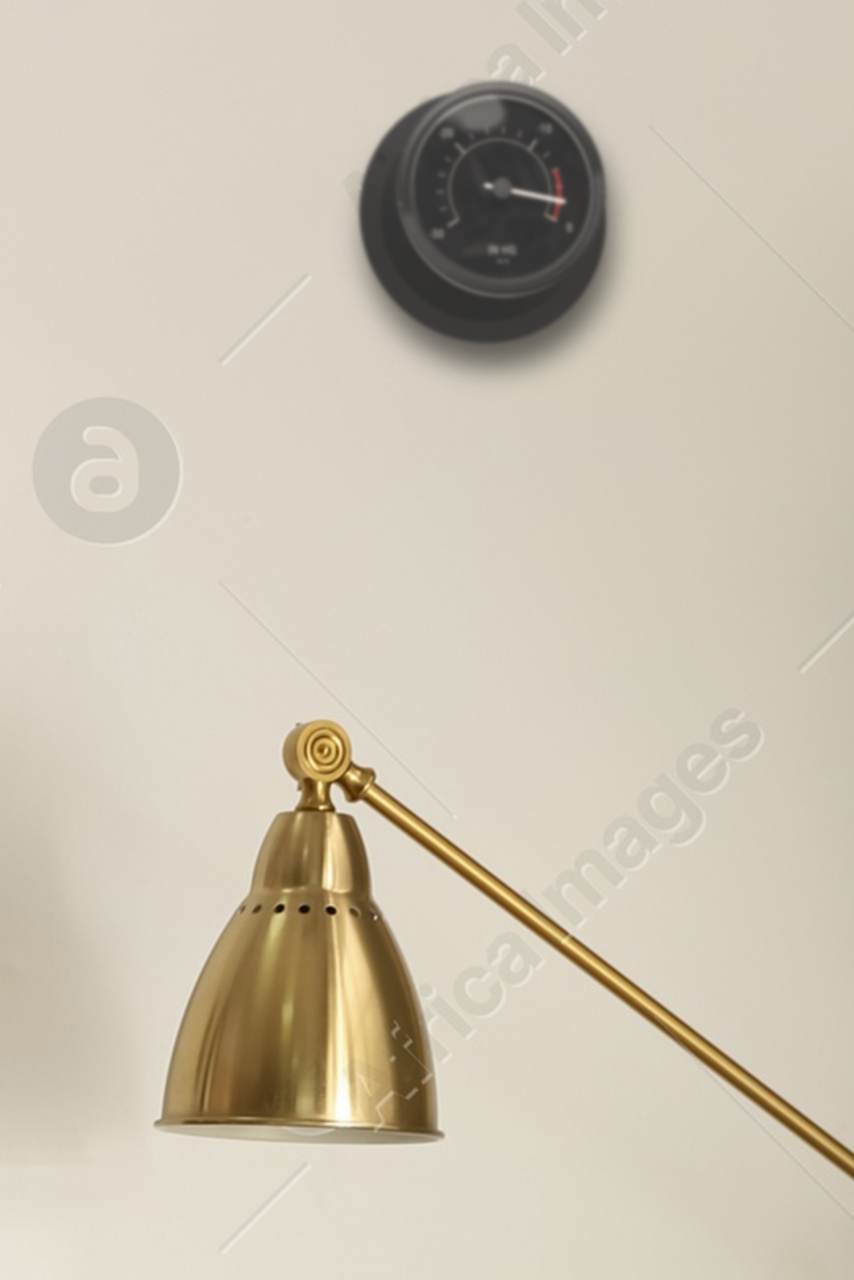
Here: **-2** inHg
